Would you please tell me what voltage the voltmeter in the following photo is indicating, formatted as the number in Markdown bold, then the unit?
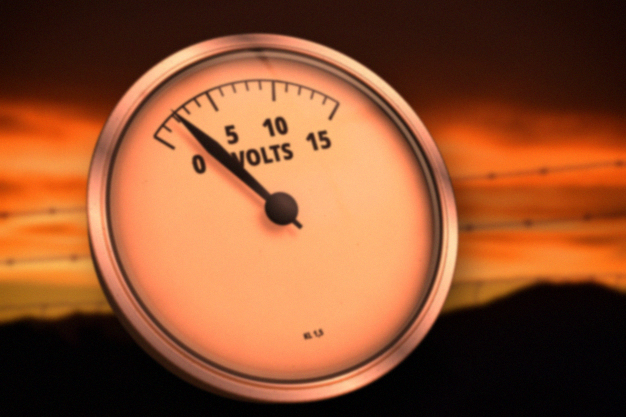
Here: **2** V
